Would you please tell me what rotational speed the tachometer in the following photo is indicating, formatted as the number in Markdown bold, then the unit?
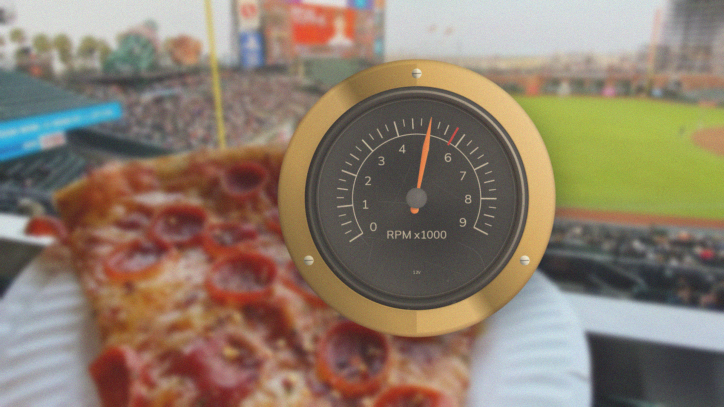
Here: **5000** rpm
